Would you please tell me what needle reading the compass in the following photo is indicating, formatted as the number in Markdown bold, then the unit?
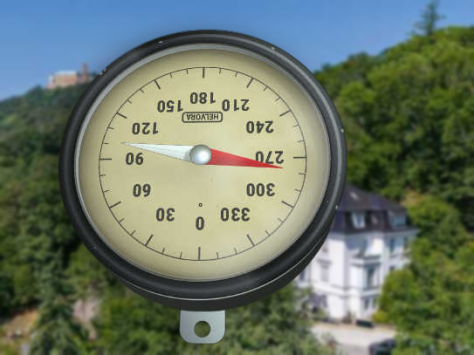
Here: **280** °
